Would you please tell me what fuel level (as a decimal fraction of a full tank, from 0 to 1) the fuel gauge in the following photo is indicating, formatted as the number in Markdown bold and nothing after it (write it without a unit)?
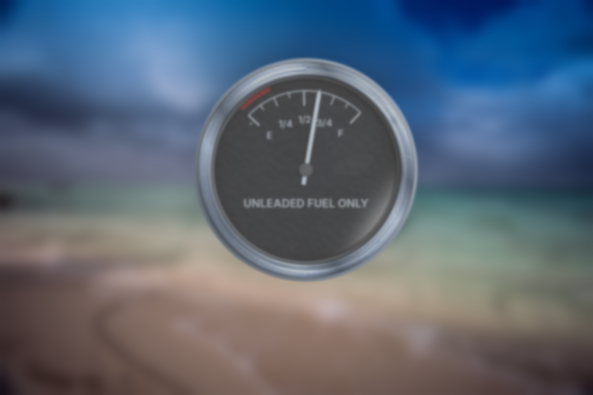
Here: **0.625**
